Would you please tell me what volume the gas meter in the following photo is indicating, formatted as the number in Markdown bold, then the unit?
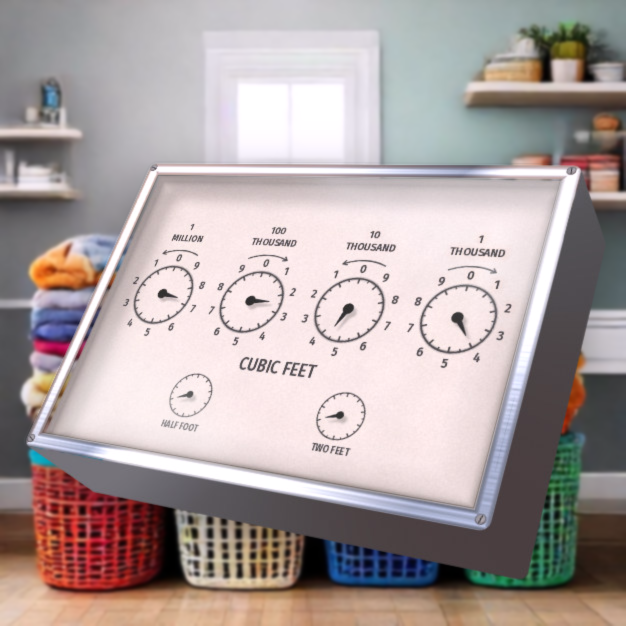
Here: **724400** ft³
